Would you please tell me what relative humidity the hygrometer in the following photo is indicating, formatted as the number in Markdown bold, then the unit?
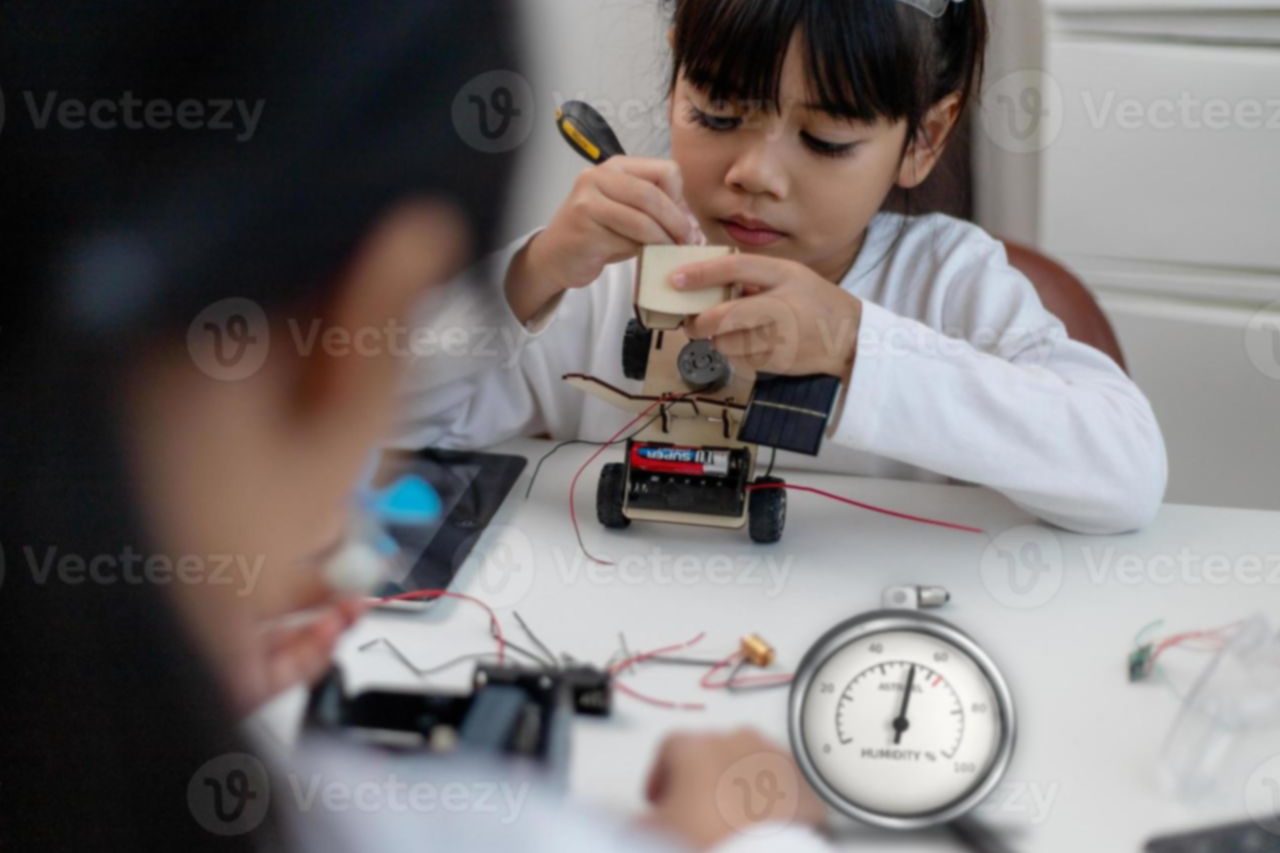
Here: **52** %
